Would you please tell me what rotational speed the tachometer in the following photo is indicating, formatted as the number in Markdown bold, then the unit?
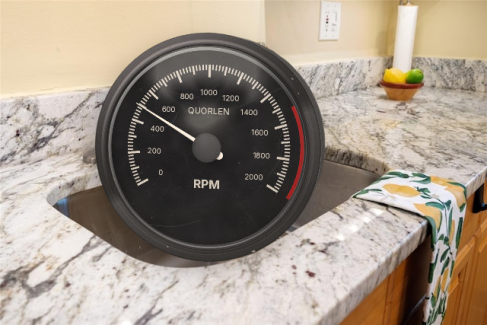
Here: **500** rpm
